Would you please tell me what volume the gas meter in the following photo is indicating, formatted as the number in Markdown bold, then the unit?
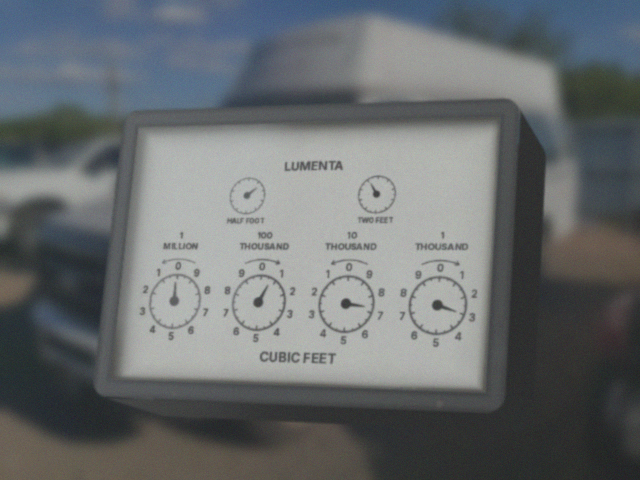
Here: **7300** ft³
